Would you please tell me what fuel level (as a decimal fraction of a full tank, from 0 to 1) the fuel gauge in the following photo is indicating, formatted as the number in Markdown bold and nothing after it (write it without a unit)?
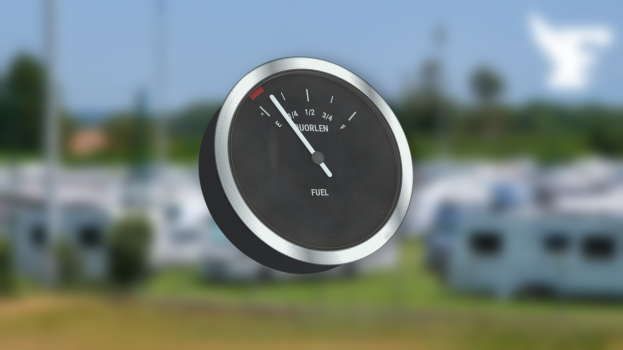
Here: **0.125**
